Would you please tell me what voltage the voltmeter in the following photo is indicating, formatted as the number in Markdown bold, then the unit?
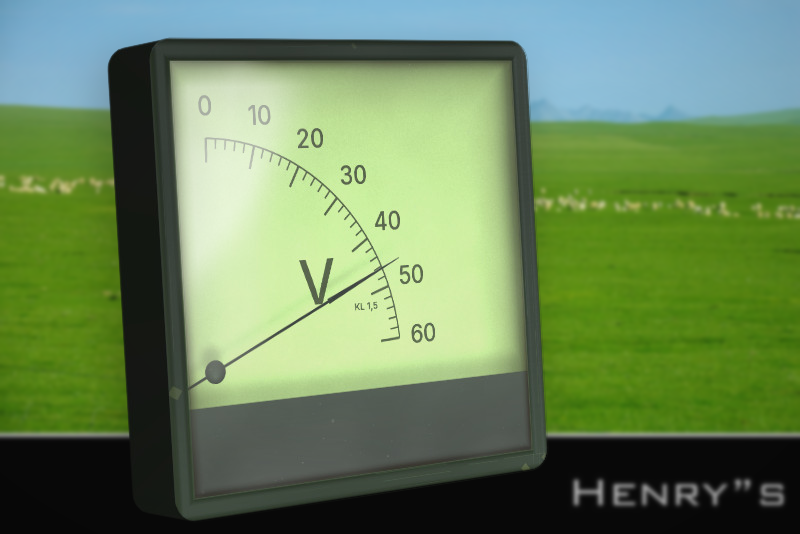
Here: **46** V
